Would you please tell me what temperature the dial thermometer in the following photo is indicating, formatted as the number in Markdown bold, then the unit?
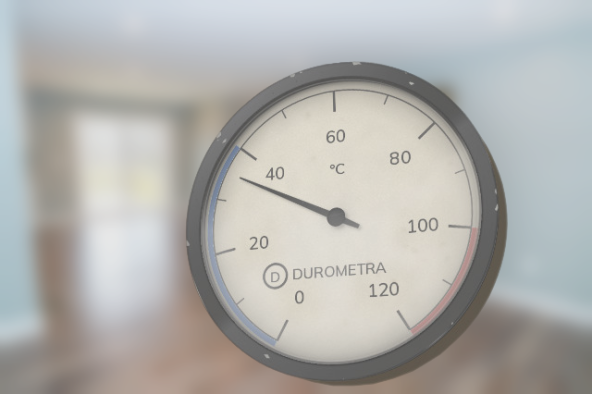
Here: **35** °C
